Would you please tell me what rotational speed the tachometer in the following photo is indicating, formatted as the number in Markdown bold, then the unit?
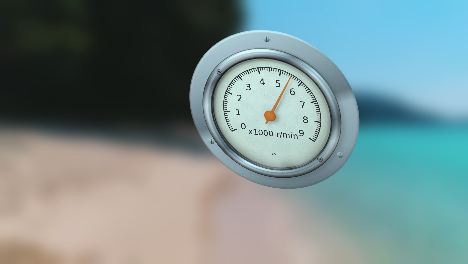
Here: **5500** rpm
